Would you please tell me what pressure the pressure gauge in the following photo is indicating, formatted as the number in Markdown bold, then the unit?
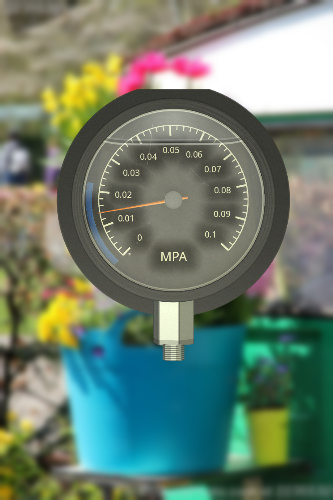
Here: **0.014** MPa
